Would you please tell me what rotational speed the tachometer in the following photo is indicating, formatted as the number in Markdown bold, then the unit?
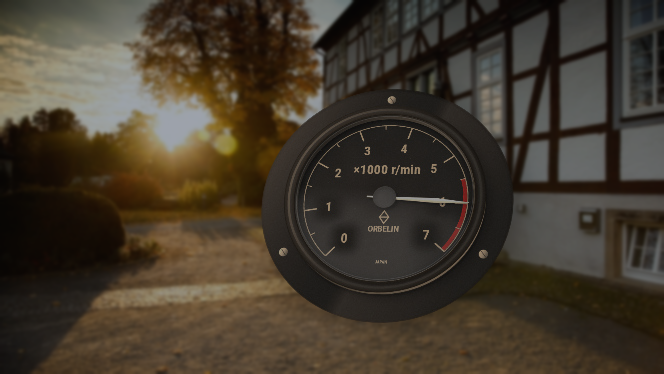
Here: **6000** rpm
